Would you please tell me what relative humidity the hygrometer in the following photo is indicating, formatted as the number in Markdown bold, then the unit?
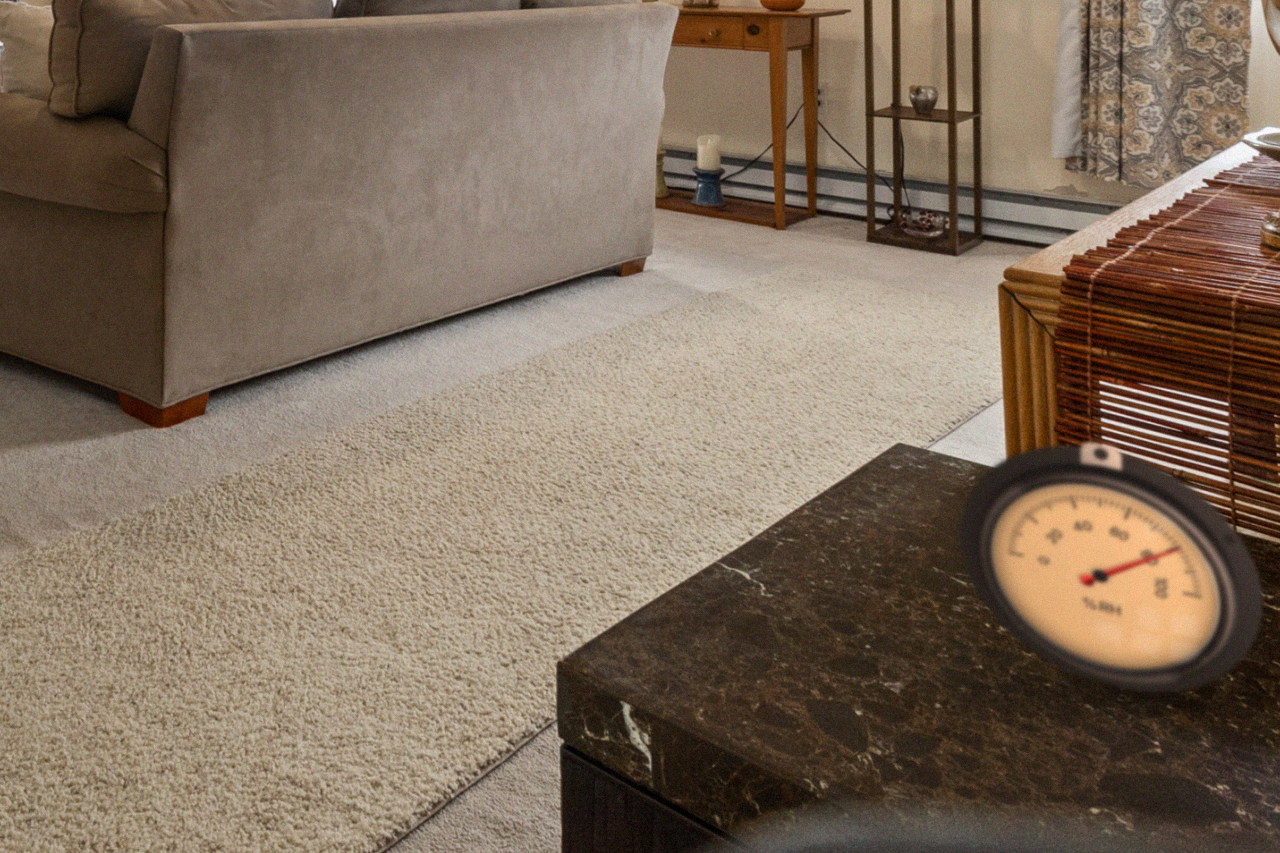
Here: **80** %
